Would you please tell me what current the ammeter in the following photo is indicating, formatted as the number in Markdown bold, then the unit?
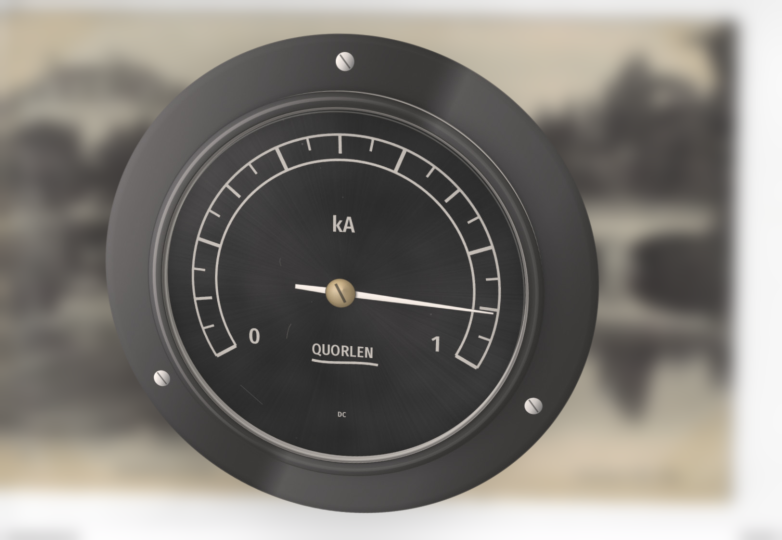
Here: **0.9** kA
